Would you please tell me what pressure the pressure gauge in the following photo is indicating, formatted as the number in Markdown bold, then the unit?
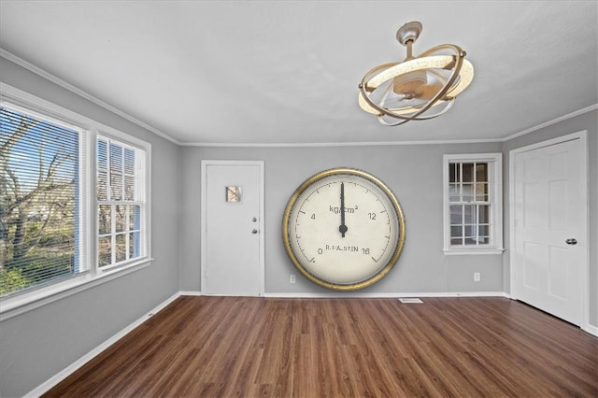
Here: **8** kg/cm²
